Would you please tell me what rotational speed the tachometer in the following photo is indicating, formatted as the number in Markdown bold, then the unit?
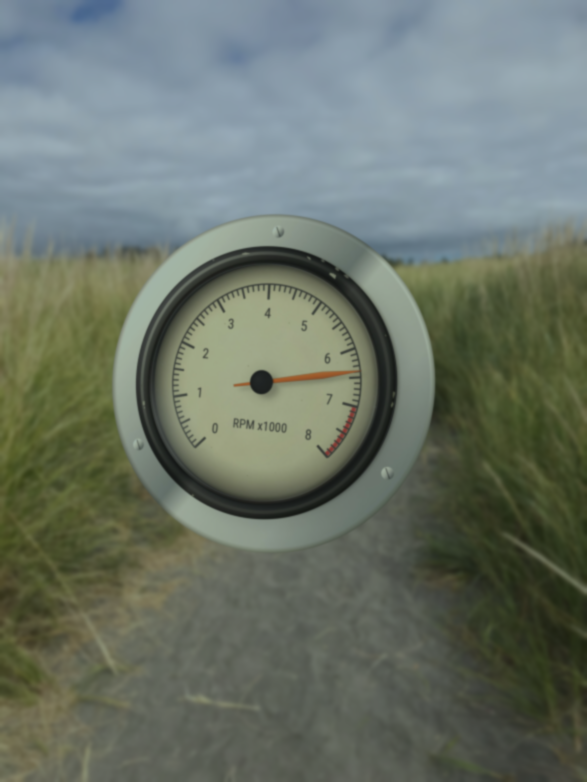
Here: **6400** rpm
